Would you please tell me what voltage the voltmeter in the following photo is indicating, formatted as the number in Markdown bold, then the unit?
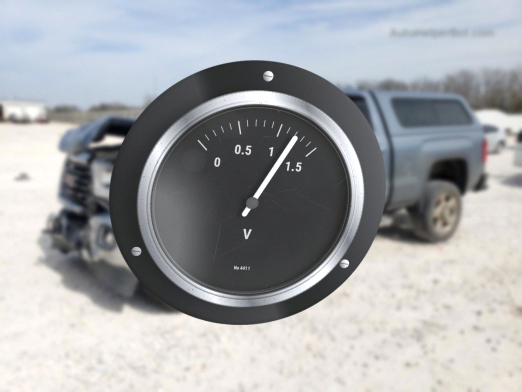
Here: **1.2** V
